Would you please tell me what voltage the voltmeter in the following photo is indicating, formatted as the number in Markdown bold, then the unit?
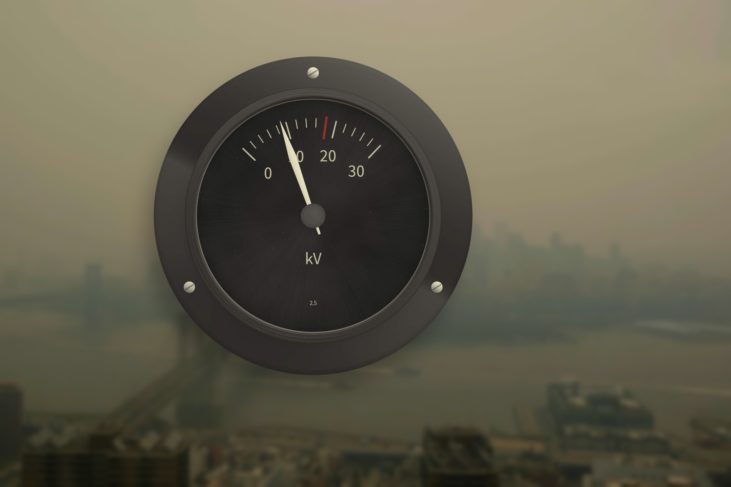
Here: **9** kV
